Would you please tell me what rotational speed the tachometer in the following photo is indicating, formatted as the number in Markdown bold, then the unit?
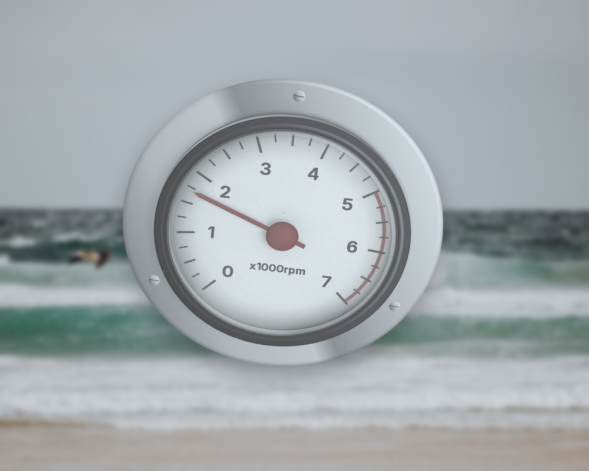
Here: **1750** rpm
